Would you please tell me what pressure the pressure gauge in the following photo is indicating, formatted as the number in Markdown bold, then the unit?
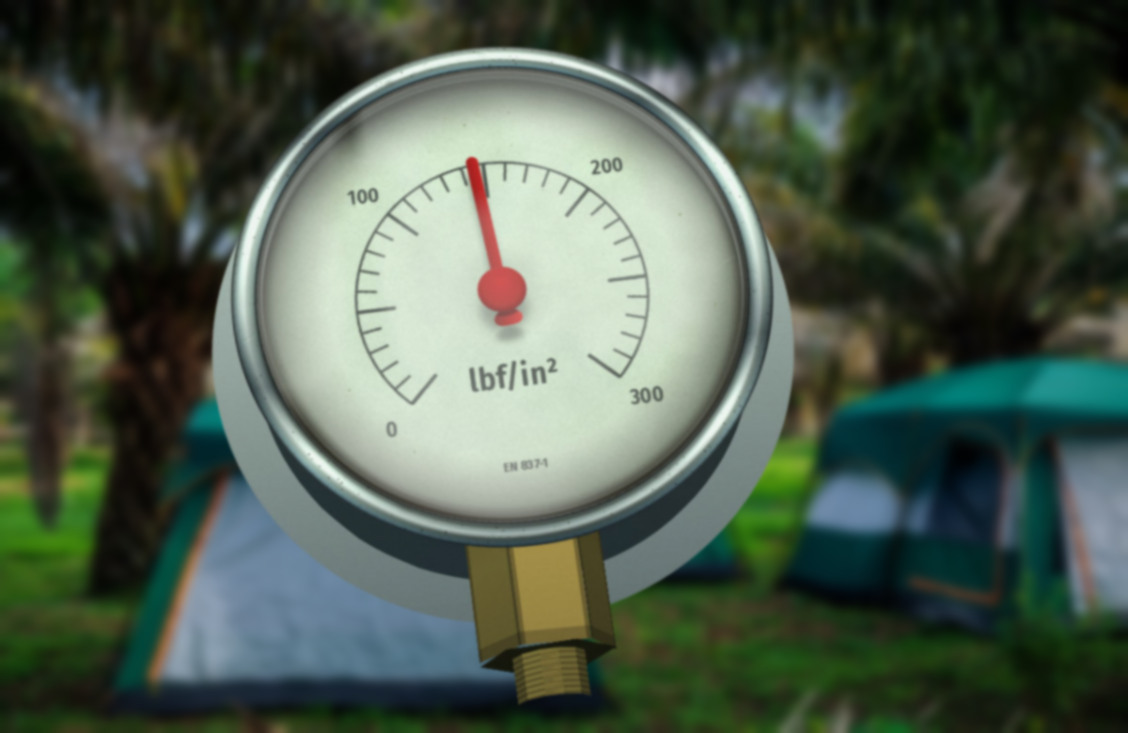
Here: **145** psi
